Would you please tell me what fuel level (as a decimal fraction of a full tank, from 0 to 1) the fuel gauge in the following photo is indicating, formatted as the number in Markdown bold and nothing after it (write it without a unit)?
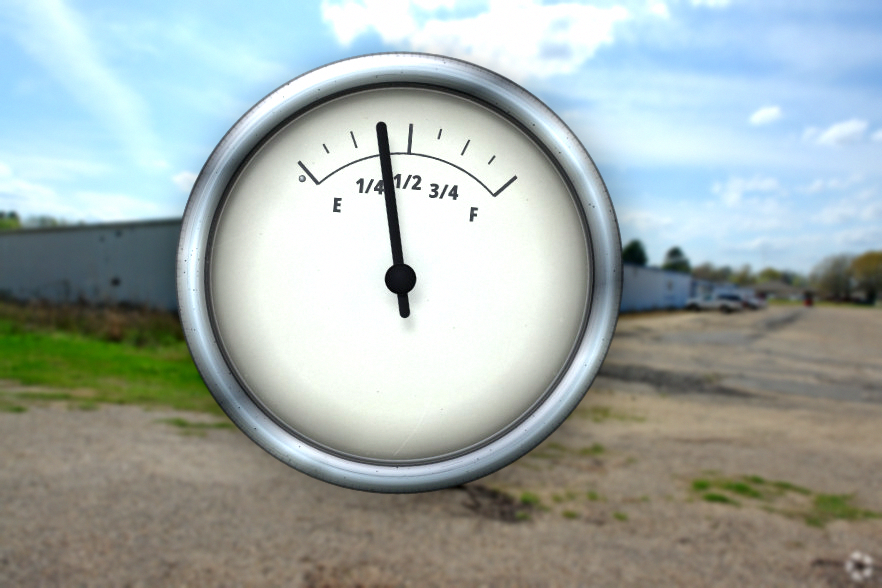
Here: **0.375**
